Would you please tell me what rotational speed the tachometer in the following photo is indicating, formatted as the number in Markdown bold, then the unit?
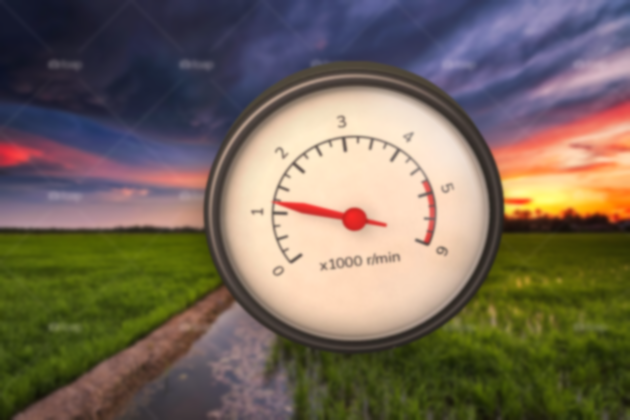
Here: **1250** rpm
